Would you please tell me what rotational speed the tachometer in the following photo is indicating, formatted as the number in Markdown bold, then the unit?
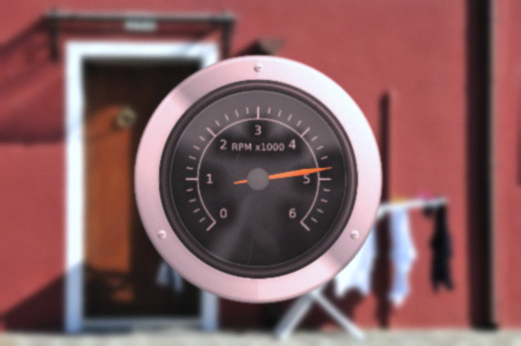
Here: **4800** rpm
